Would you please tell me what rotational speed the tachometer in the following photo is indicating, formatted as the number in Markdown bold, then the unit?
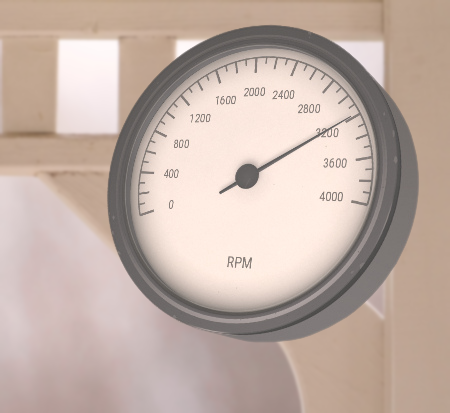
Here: **3200** rpm
